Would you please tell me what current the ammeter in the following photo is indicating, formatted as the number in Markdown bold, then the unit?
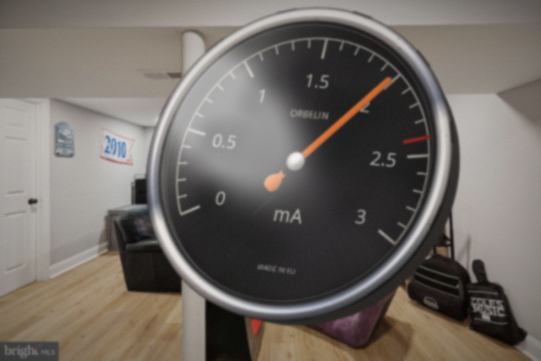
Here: **2** mA
